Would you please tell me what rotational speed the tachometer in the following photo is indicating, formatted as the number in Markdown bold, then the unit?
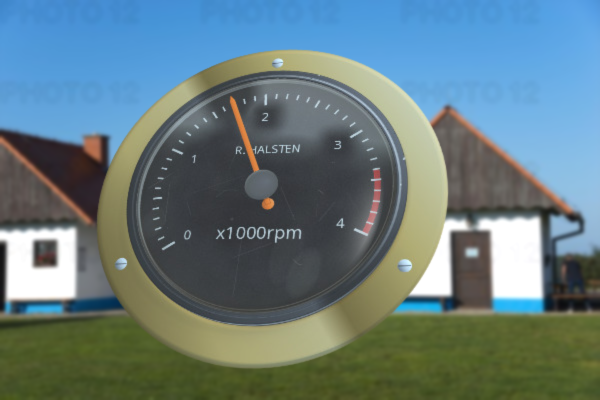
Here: **1700** rpm
